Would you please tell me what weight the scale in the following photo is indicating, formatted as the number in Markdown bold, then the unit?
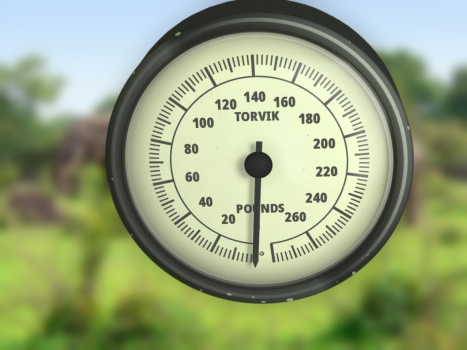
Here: **0** lb
